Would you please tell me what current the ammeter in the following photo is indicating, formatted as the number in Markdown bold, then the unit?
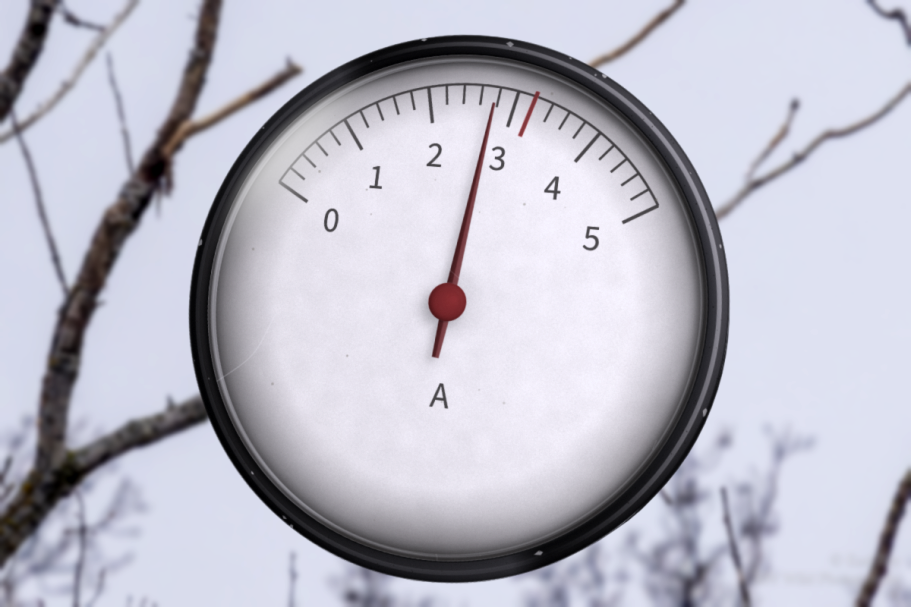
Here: **2.8** A
